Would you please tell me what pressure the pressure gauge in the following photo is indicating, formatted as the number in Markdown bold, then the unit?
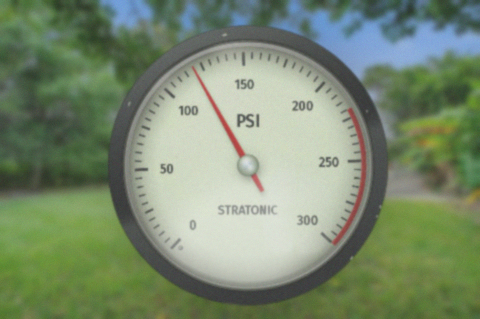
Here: **120** psi
